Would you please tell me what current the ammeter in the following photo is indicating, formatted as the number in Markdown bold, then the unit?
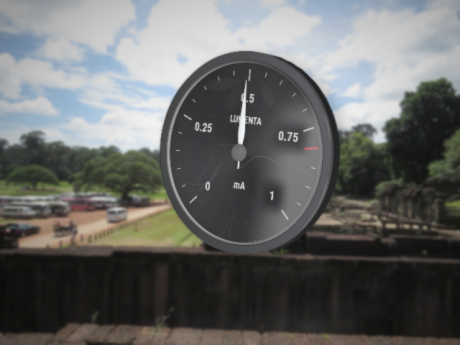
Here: **0.5** mA
